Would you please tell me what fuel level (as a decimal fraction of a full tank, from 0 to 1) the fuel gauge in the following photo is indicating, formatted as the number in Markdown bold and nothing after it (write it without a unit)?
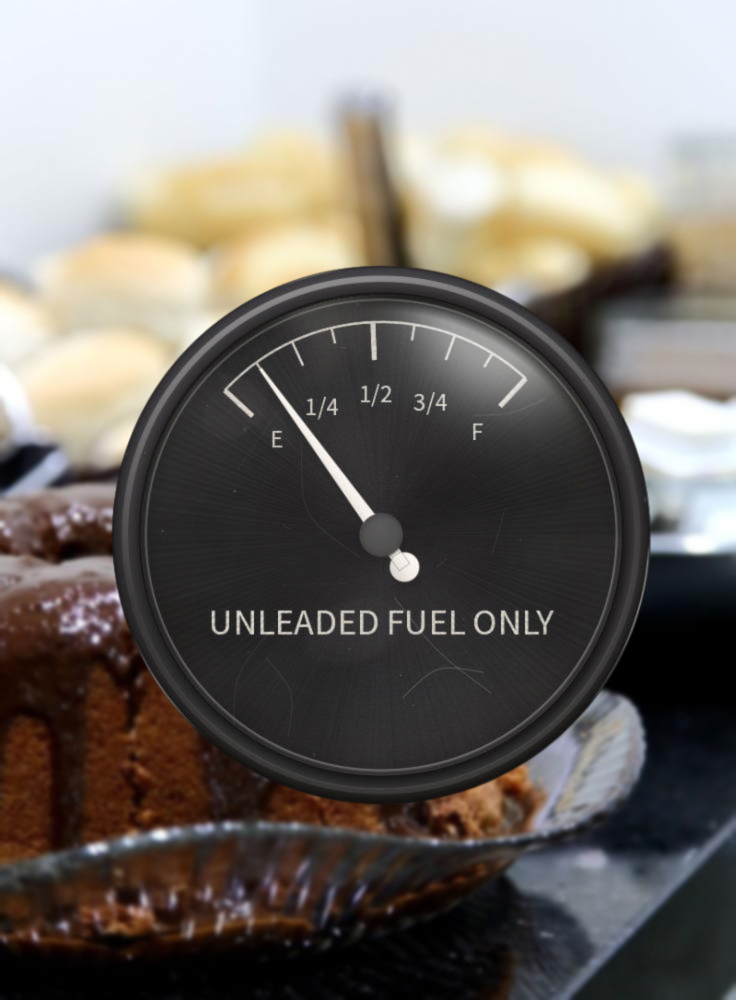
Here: **0.125**
